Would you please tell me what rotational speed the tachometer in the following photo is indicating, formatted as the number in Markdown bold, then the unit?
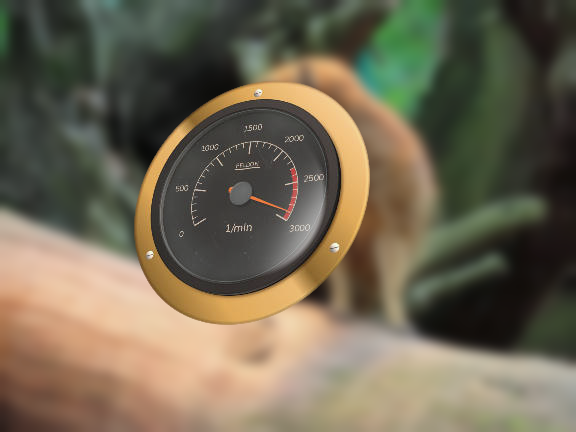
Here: **2900** rpm
